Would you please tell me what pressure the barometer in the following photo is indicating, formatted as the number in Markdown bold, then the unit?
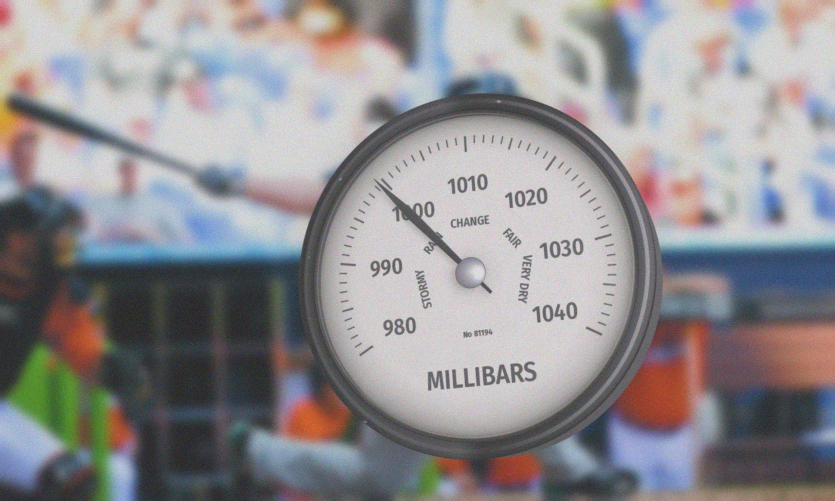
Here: **999.5** mbar
